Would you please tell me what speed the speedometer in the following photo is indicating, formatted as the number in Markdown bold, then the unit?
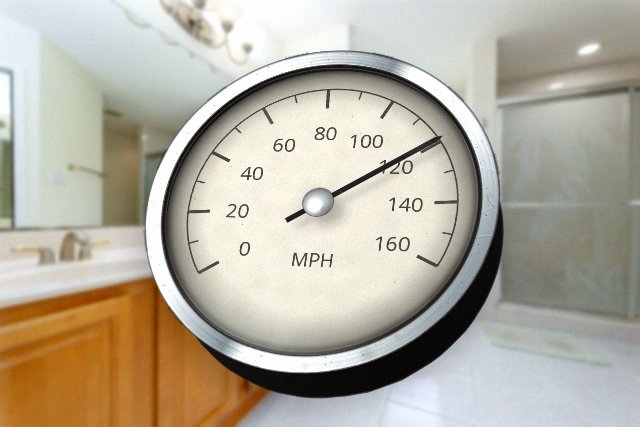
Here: **120** mph
